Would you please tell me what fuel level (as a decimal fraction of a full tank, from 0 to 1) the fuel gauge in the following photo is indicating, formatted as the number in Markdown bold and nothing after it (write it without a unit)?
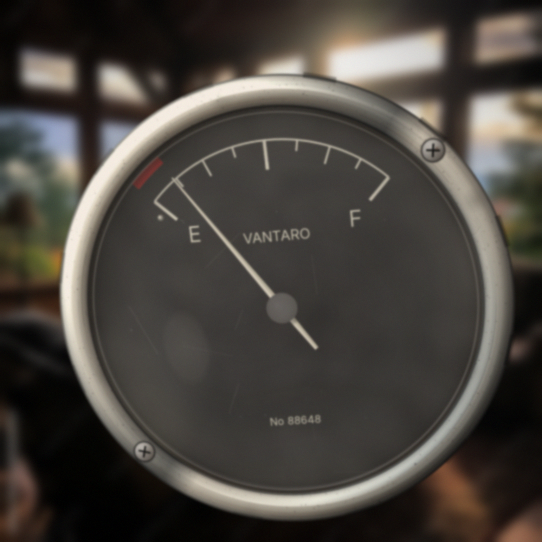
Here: **0.125**
